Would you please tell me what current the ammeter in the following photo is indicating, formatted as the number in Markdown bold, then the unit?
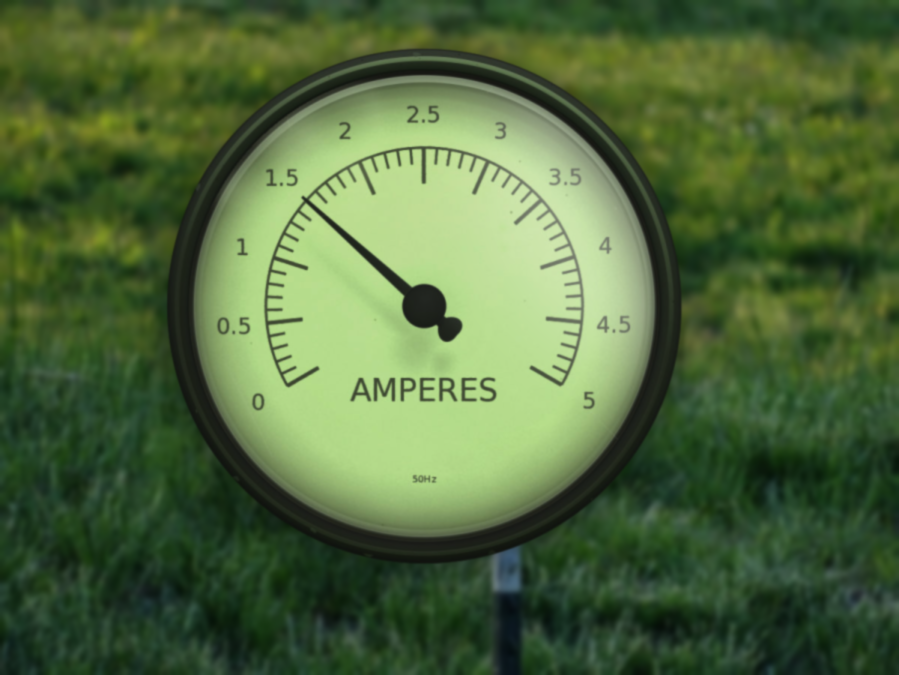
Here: **1.5** A
